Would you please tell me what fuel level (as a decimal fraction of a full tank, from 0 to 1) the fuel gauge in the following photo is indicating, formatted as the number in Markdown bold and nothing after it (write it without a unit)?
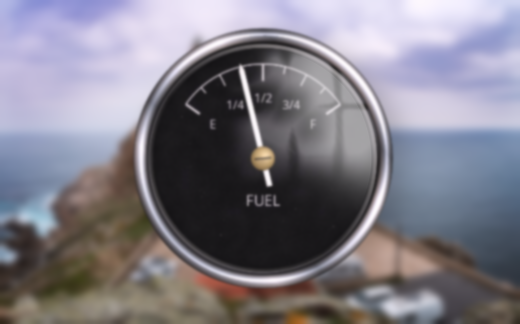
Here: **0.375**
